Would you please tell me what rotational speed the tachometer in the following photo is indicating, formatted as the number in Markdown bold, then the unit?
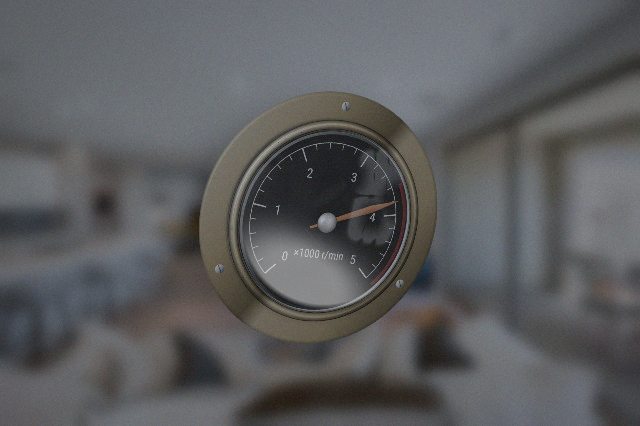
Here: **3800** rpm
